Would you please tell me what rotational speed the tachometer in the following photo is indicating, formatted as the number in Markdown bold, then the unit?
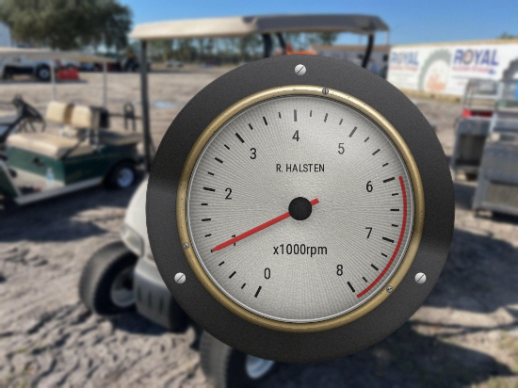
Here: **1000** rpm
